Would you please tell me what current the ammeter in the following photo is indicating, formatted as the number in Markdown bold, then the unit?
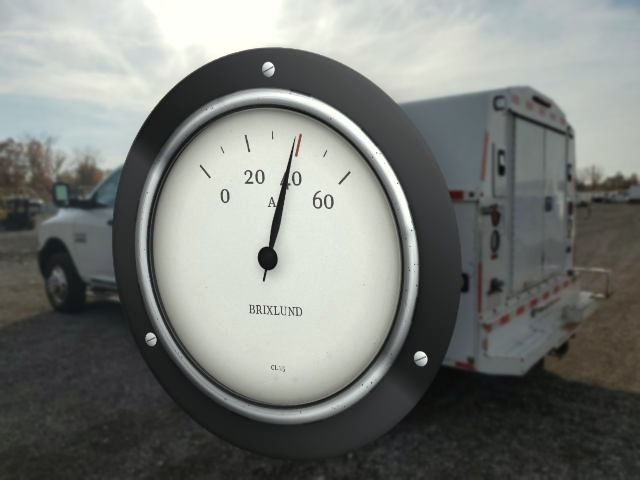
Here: **40** A
